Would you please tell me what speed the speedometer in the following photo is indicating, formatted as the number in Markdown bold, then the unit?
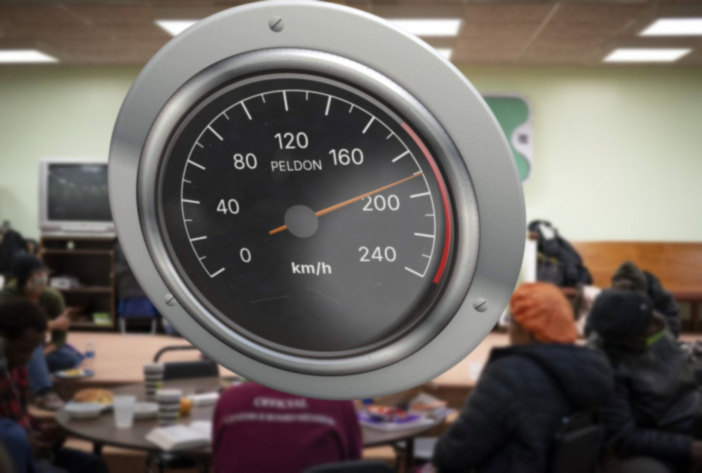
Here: **190** km/h
